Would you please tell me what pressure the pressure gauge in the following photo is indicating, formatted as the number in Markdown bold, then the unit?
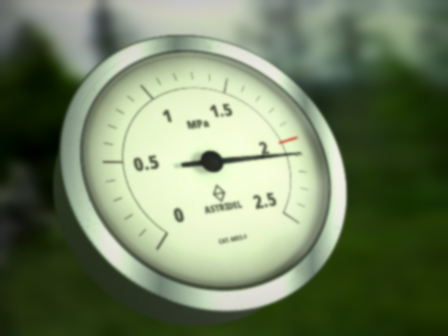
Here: **2.1** MPa
